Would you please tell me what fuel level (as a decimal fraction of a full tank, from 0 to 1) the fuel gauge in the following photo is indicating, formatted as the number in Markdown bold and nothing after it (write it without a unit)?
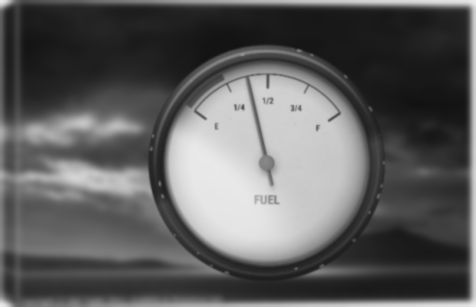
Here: **0.375**
